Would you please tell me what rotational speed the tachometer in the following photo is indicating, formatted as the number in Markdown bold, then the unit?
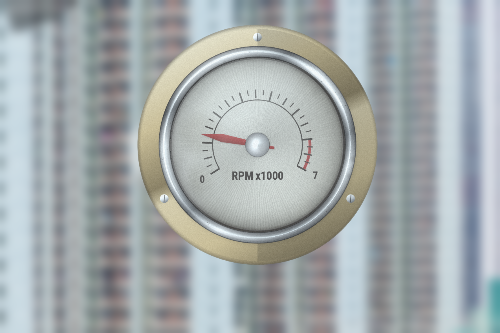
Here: **1250** rpm
